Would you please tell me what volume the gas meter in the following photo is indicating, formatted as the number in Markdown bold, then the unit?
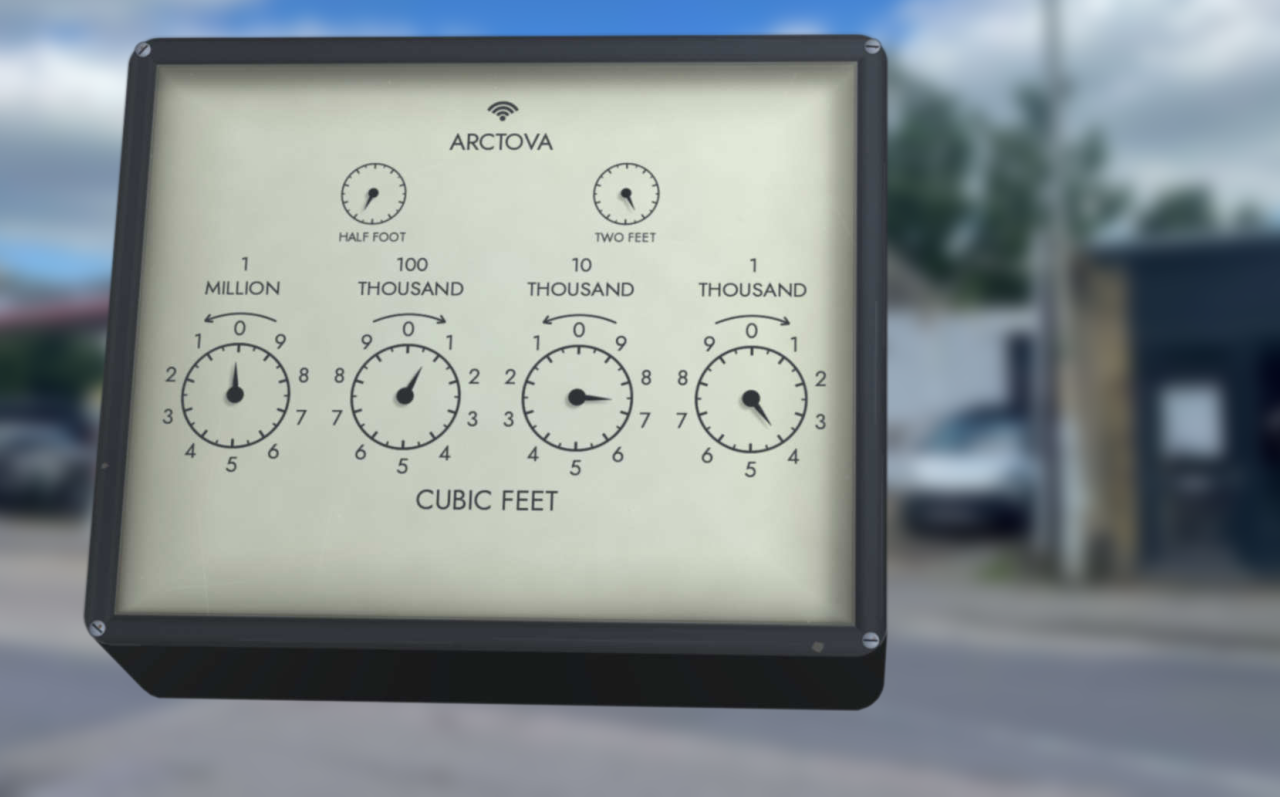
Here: **7400** ft³
